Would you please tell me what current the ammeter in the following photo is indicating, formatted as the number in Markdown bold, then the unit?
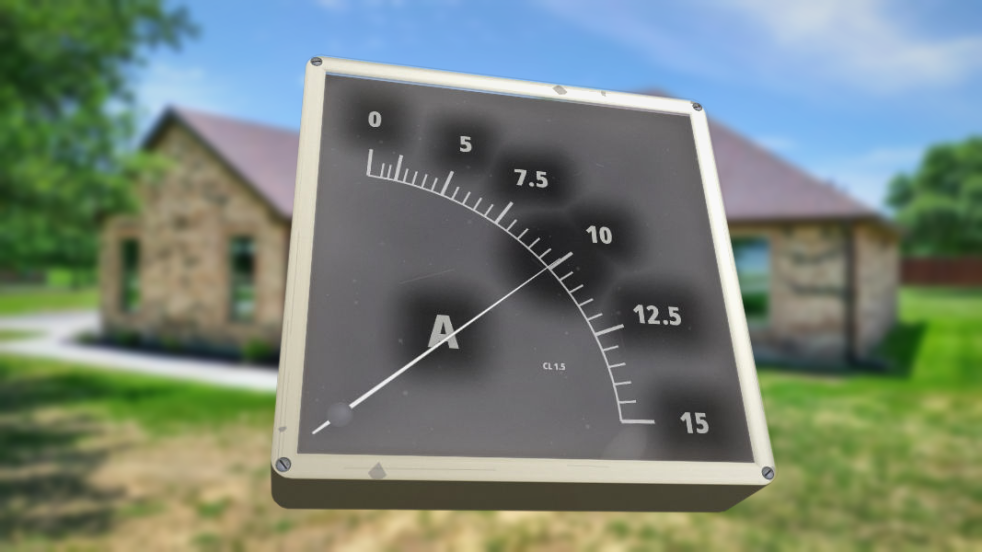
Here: **10** A
